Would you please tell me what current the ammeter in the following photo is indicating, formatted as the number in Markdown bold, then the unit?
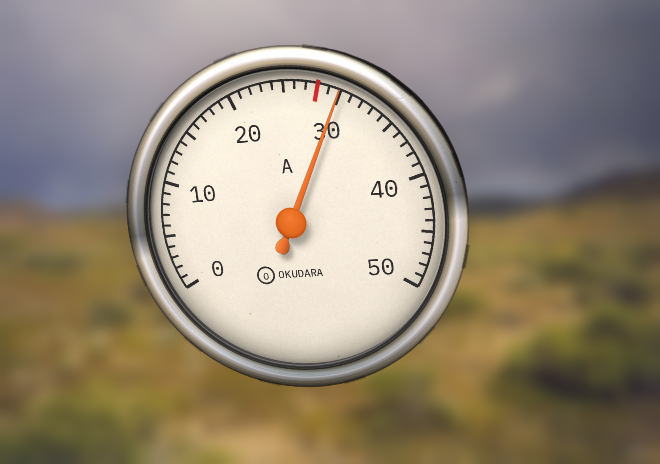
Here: **30** A
